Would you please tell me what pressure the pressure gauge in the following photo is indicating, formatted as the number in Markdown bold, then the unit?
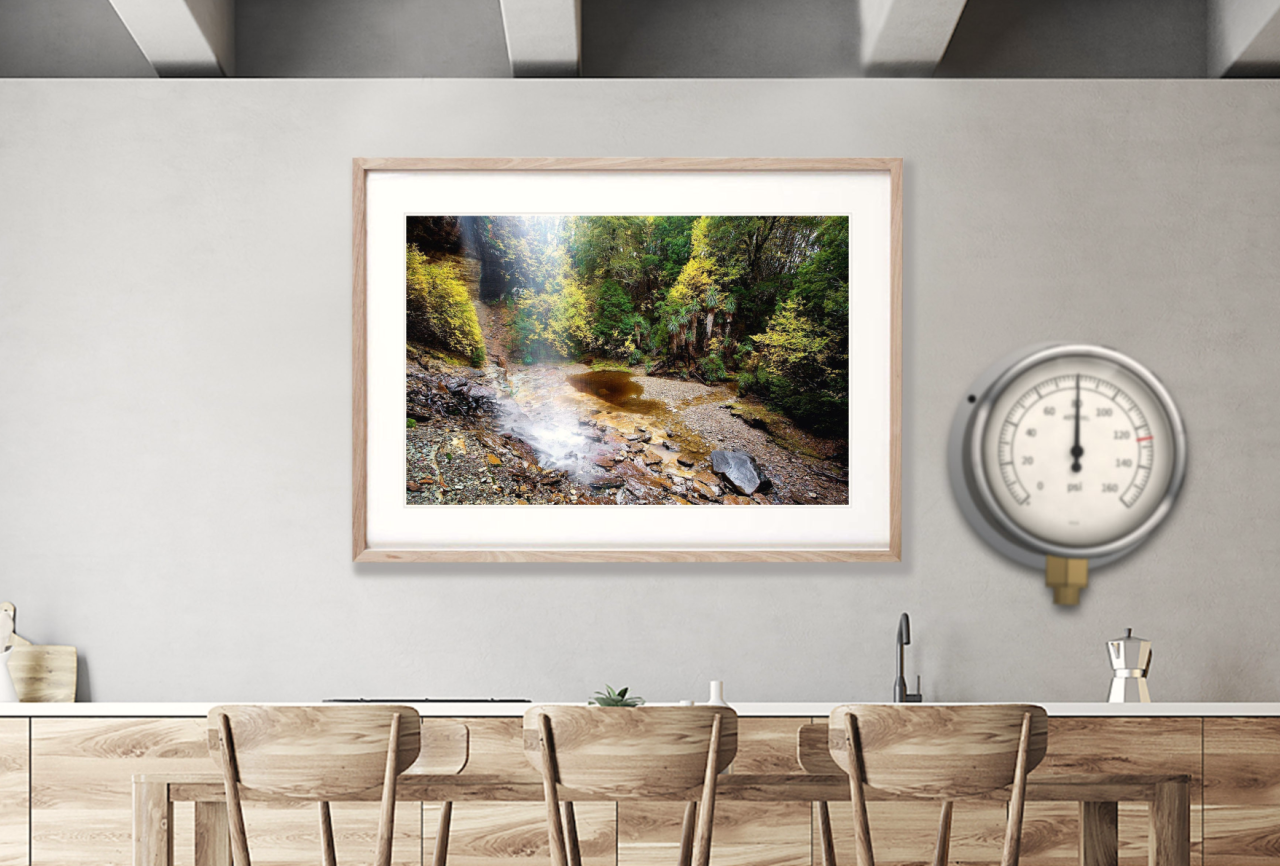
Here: **80** psi
